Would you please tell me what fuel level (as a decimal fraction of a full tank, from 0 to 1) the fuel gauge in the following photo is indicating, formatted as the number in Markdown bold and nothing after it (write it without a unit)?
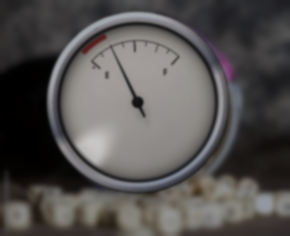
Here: **0.25**
